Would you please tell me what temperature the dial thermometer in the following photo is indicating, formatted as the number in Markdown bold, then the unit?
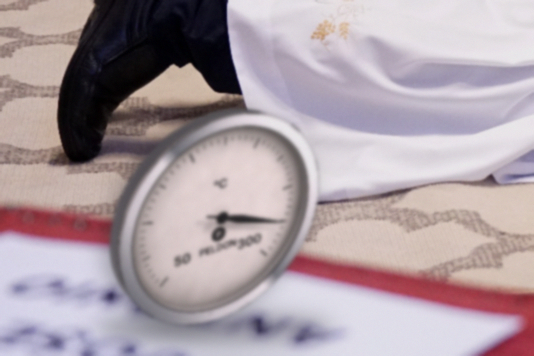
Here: **275** °C
